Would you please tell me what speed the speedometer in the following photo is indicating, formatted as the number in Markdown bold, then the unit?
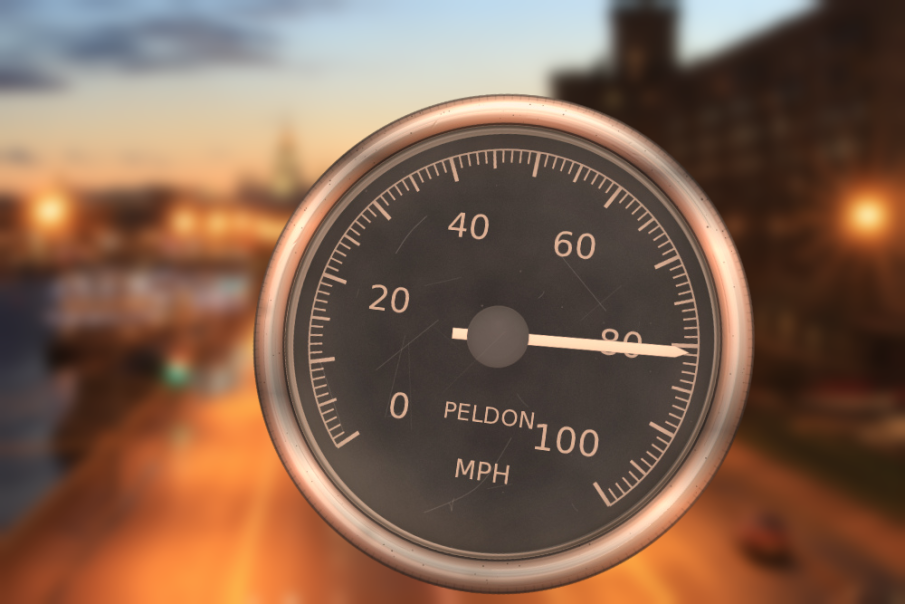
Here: **81** mph
